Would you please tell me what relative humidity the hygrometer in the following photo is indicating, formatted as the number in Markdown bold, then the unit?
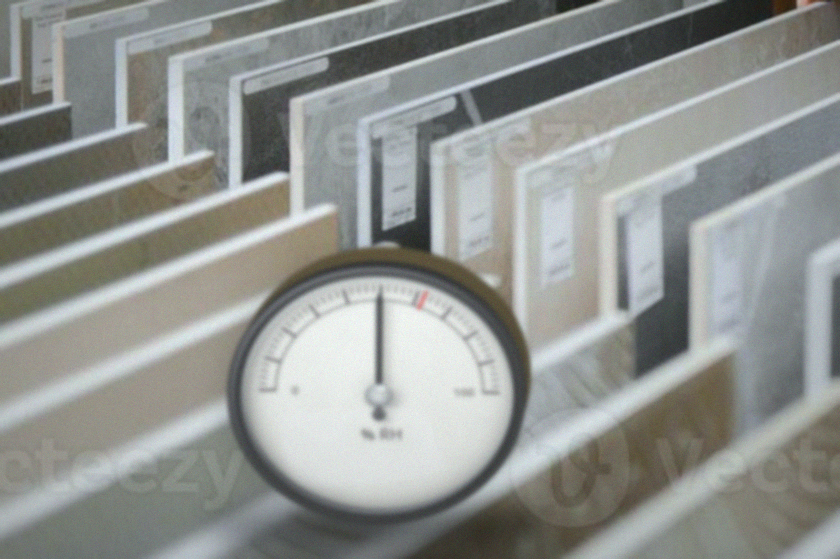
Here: **50** %
